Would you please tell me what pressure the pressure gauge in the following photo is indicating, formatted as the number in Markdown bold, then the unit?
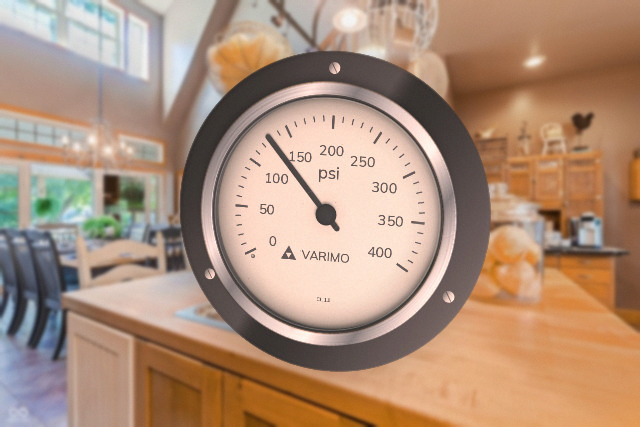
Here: **130** psi
